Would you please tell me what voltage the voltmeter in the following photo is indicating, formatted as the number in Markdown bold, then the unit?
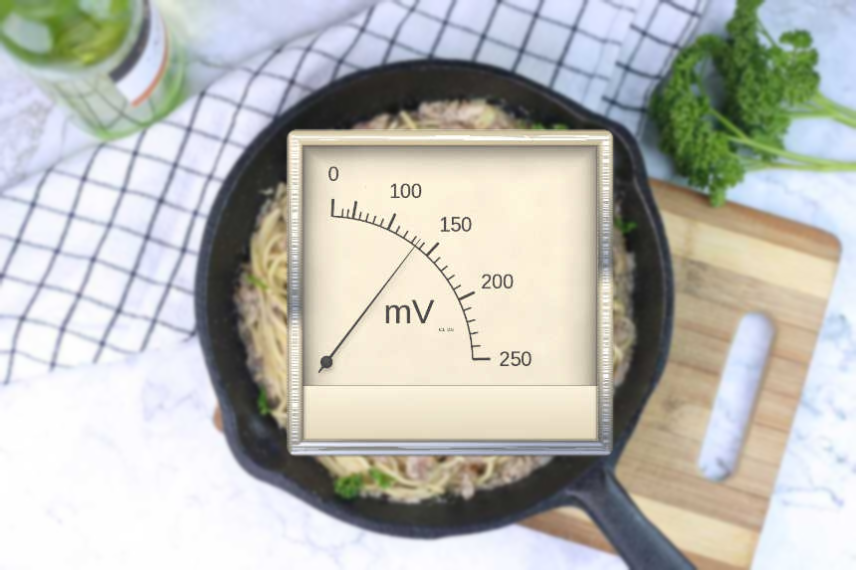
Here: **135** mV
